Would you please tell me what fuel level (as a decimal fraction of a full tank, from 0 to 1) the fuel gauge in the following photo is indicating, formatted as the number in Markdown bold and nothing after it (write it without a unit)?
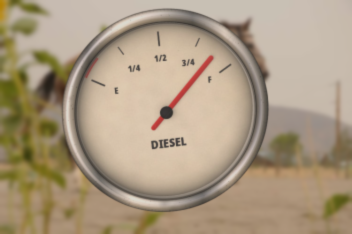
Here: **0.875**
